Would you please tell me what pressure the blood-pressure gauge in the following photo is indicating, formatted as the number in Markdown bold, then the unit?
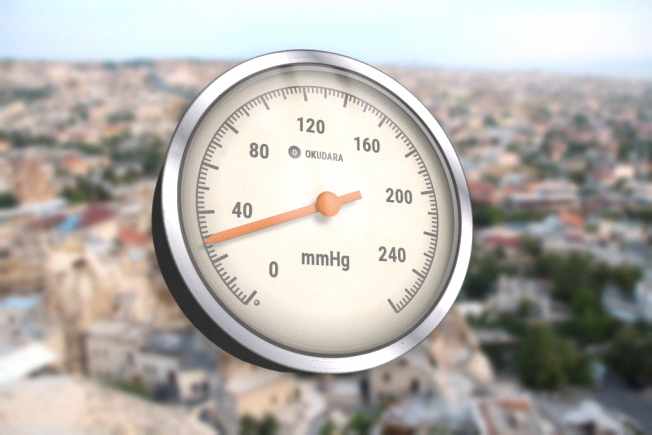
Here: **28** mmHg
